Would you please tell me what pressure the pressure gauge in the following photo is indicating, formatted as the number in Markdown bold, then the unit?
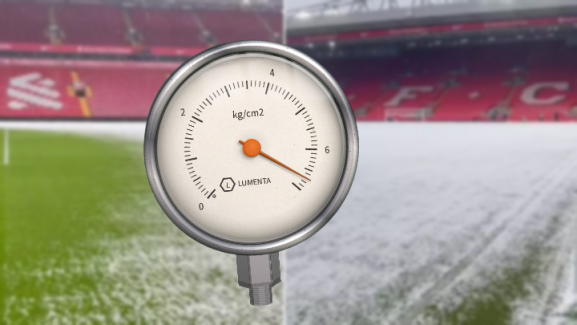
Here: **6.7** kg/cm²
